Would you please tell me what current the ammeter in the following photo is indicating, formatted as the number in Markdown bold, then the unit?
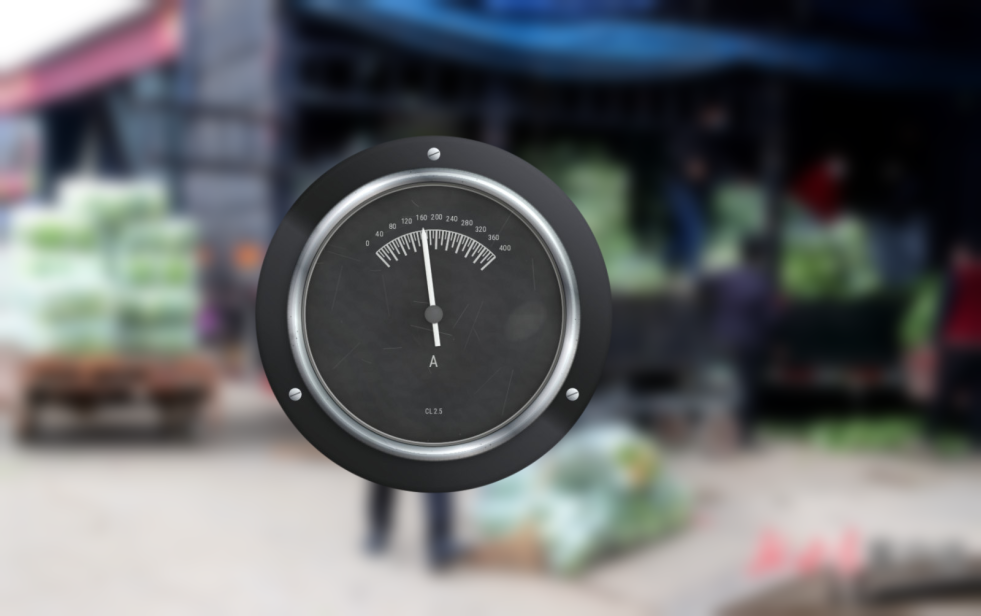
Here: **160** A
